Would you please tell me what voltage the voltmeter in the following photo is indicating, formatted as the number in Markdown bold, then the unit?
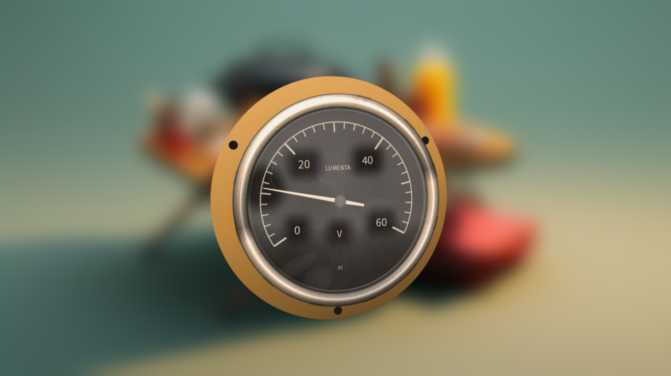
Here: **11** V
